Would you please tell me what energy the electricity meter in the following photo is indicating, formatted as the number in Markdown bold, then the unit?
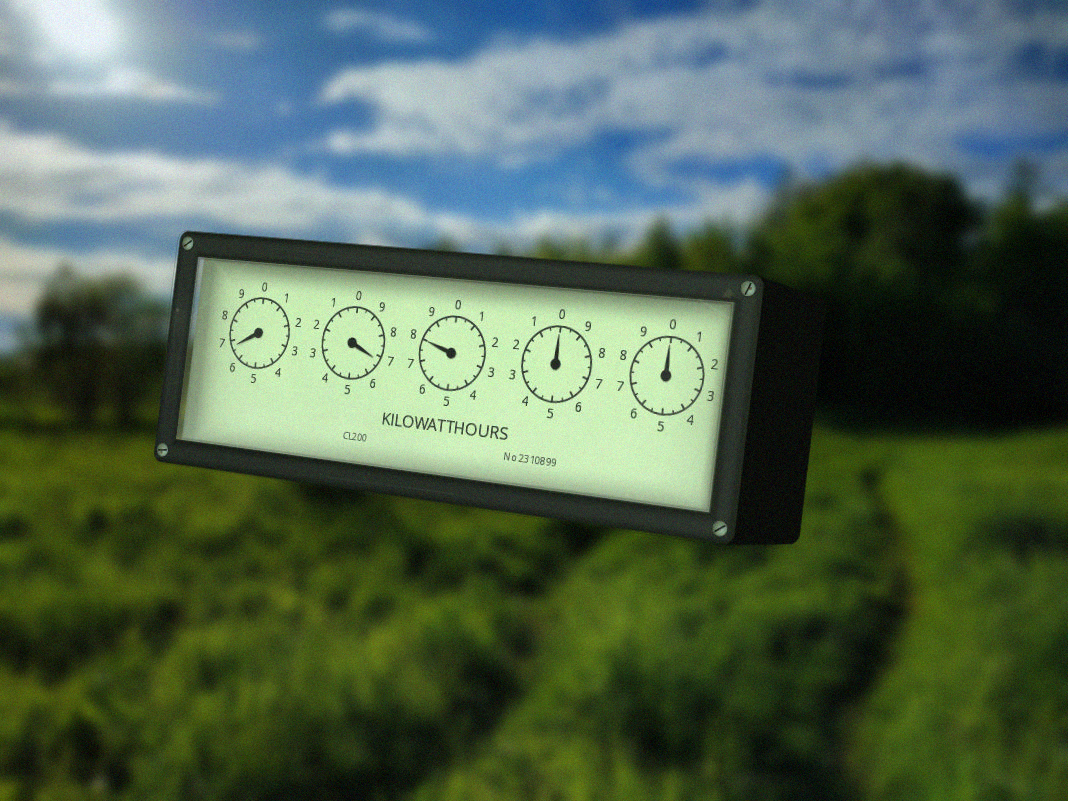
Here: **66800** kWh
